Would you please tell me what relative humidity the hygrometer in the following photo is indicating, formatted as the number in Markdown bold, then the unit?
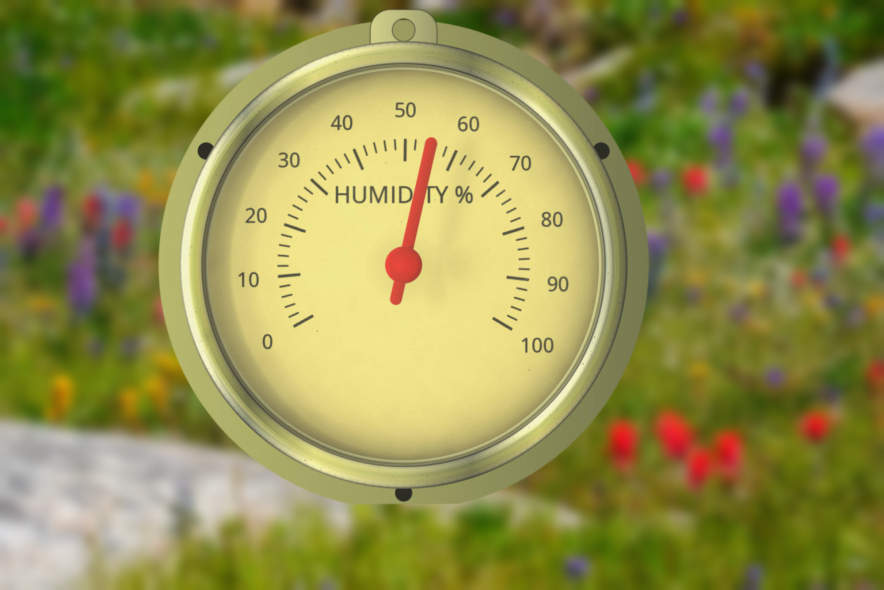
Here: **55** %
